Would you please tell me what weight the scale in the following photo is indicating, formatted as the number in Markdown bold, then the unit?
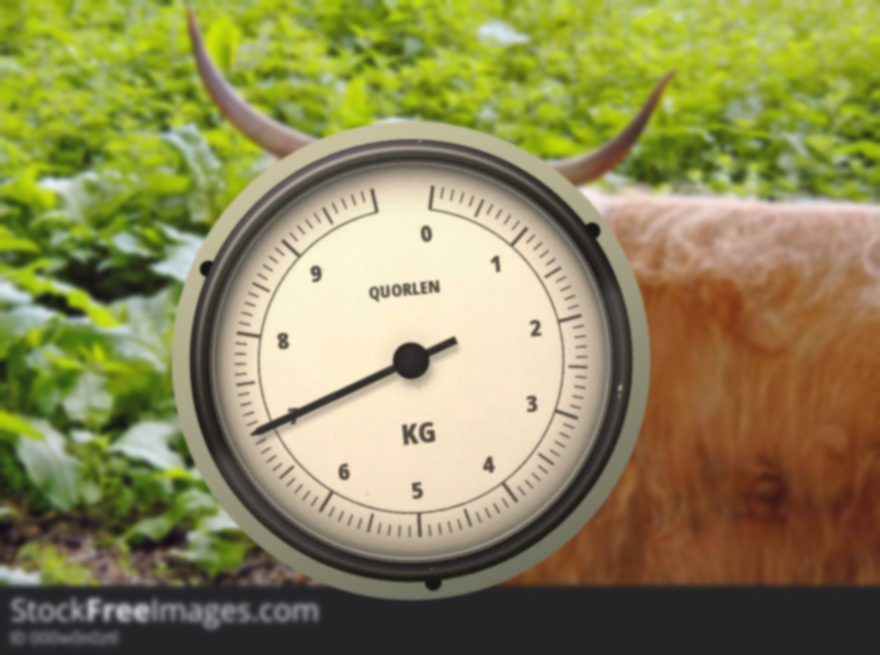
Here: **7** kg
